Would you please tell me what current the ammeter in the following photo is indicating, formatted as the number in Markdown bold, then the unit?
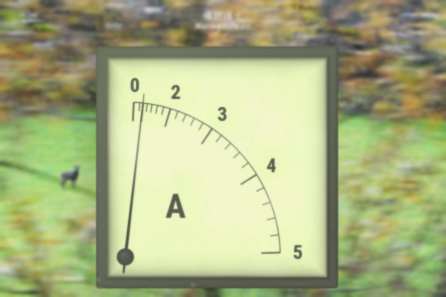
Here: **1** A
